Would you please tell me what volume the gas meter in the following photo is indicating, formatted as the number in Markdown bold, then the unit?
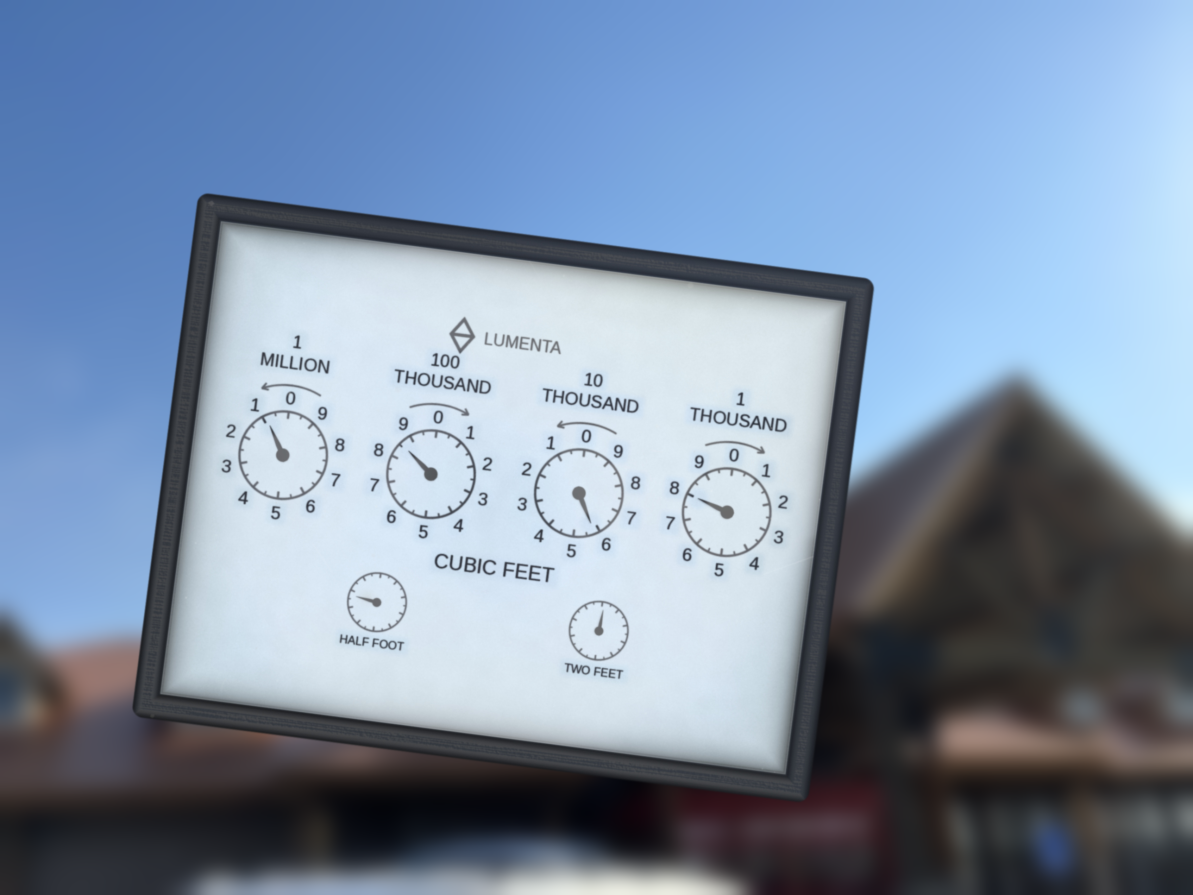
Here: **85800** ft³
